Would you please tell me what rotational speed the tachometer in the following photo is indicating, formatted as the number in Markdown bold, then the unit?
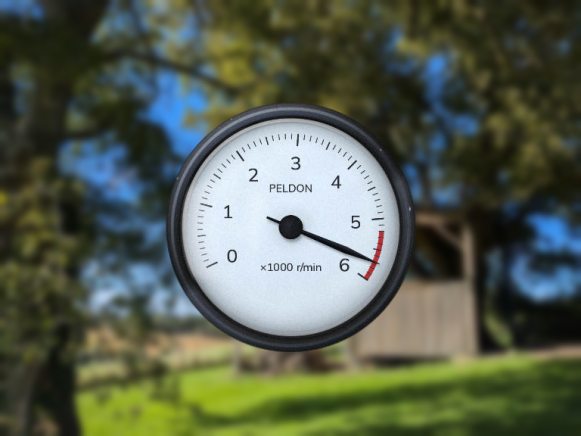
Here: **5700** rpm
